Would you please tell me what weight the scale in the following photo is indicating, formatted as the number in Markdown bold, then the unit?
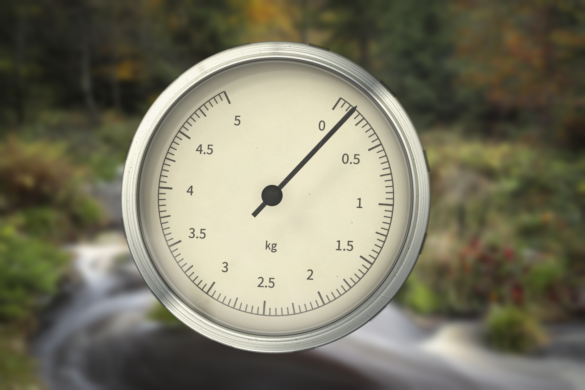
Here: **0.15** kg
